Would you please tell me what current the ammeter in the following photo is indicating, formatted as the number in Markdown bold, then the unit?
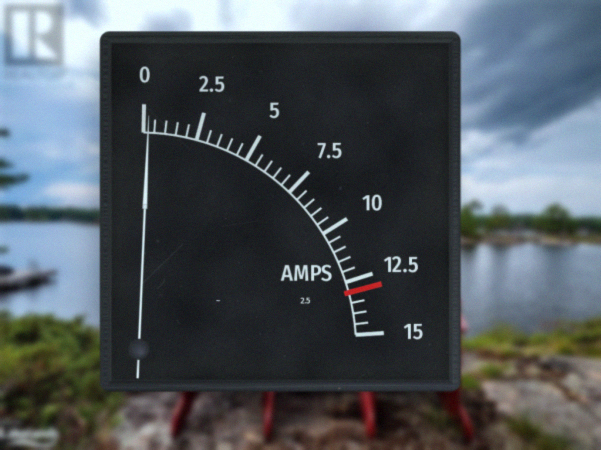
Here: **0.25** A
